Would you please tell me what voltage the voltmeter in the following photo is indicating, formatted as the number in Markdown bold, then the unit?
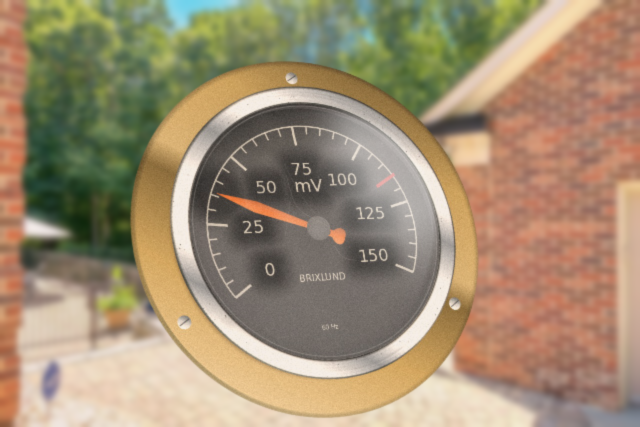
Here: **35** mV
